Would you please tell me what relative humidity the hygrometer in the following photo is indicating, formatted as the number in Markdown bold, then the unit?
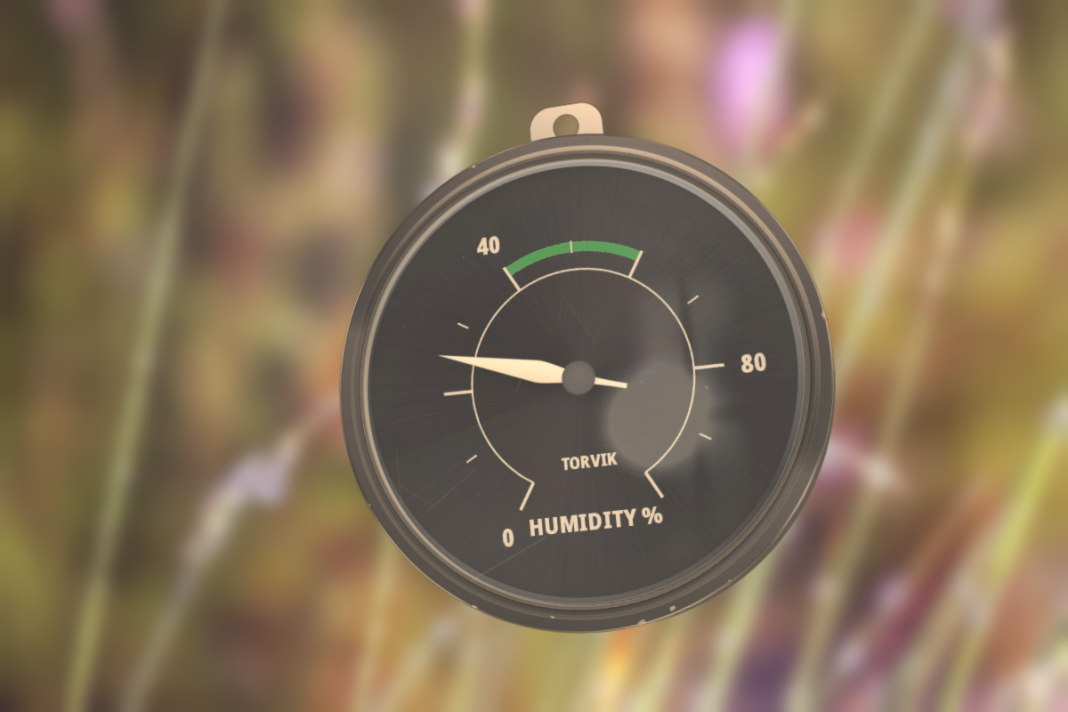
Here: **25** %
